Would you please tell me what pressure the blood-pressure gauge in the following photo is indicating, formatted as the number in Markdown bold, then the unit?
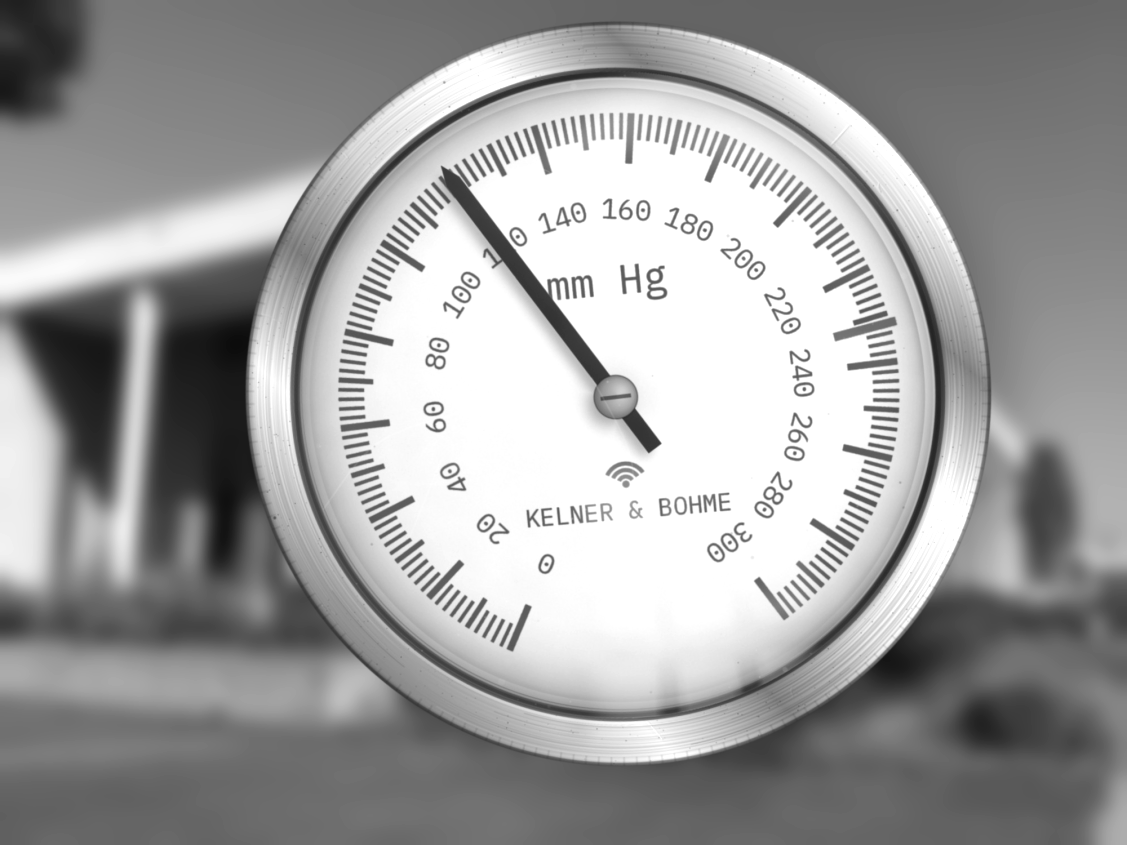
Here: **120** mmHg
